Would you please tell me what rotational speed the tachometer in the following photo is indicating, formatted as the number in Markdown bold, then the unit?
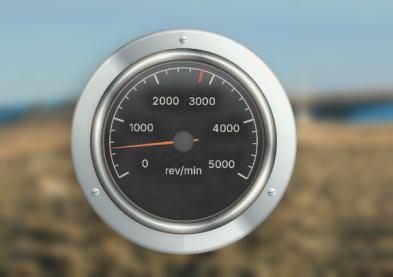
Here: **500** rpm
